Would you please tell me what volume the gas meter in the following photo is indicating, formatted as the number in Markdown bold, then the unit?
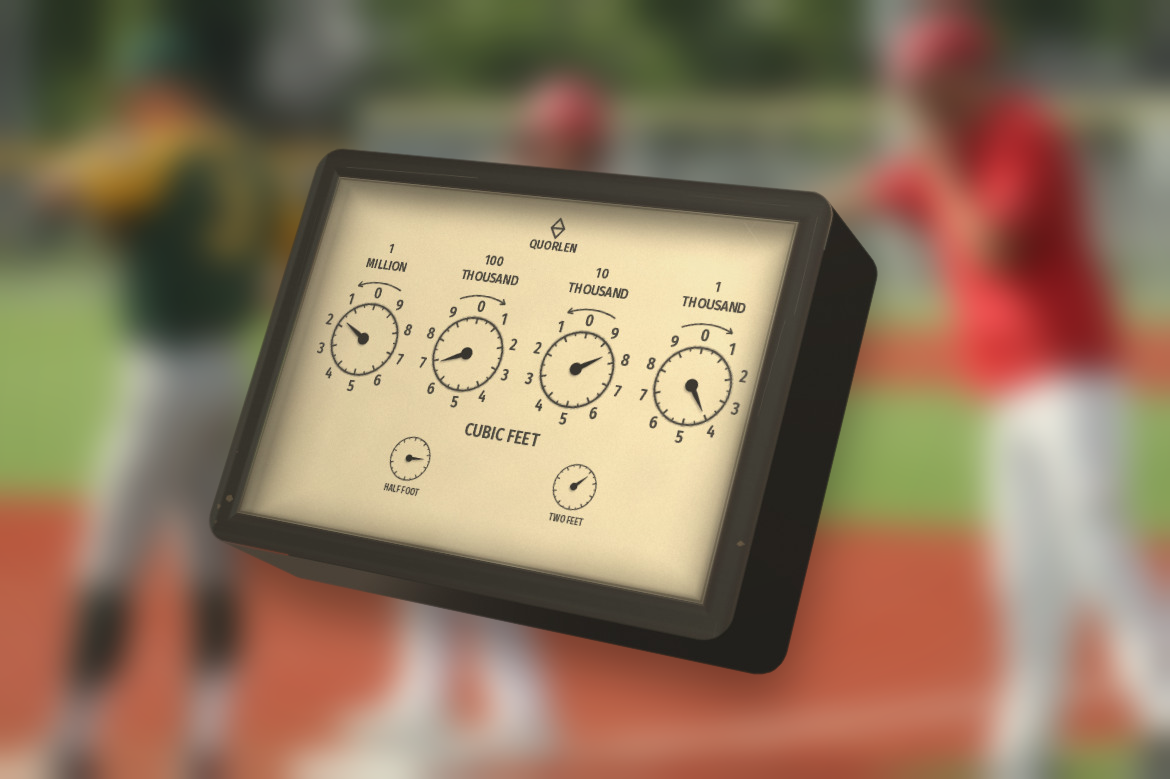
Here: **168400** ft³
